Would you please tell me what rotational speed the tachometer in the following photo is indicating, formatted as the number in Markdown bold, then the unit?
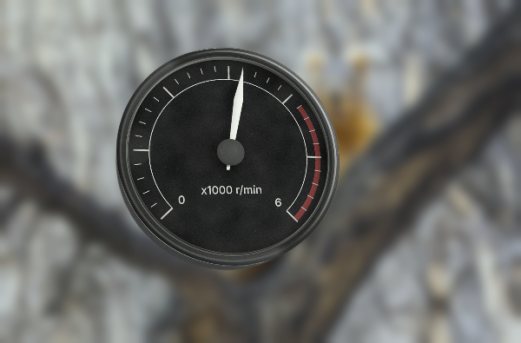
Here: **3200** rpm
